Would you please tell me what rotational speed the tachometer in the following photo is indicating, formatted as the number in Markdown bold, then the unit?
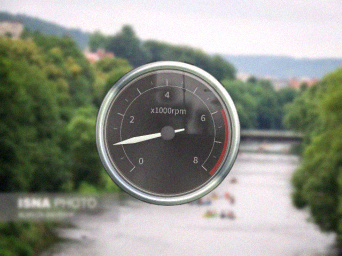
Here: **1000** rpm
